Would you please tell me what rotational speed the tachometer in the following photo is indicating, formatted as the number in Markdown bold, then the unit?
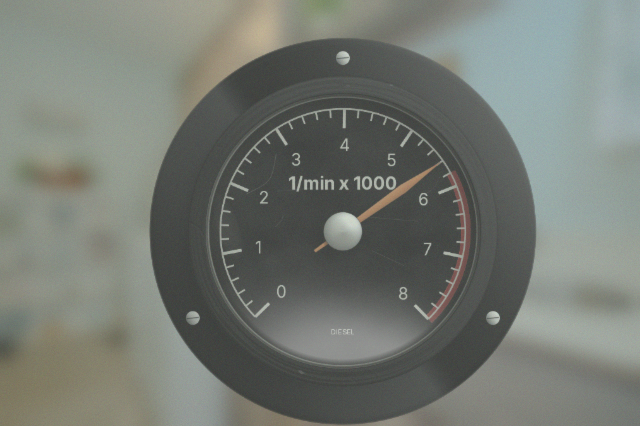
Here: **5600** rpm
